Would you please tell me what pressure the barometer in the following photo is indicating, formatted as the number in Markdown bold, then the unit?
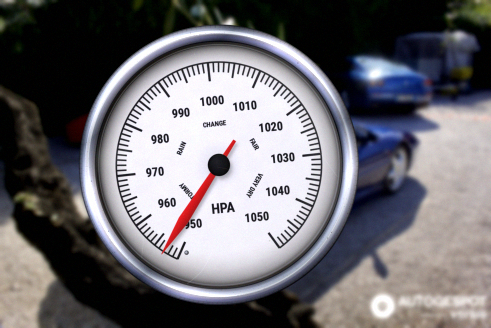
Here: **953** hPa
